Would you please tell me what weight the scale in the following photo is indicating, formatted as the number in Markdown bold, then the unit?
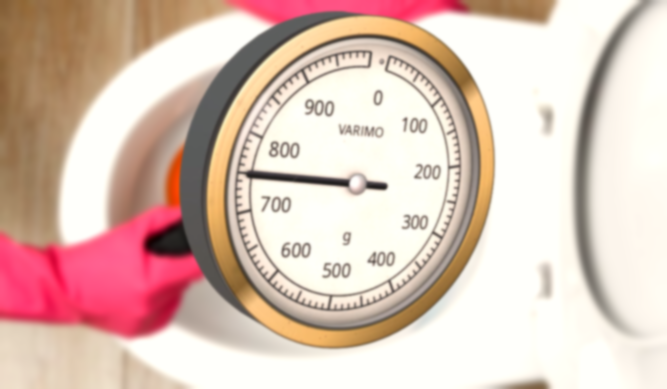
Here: **750** g
